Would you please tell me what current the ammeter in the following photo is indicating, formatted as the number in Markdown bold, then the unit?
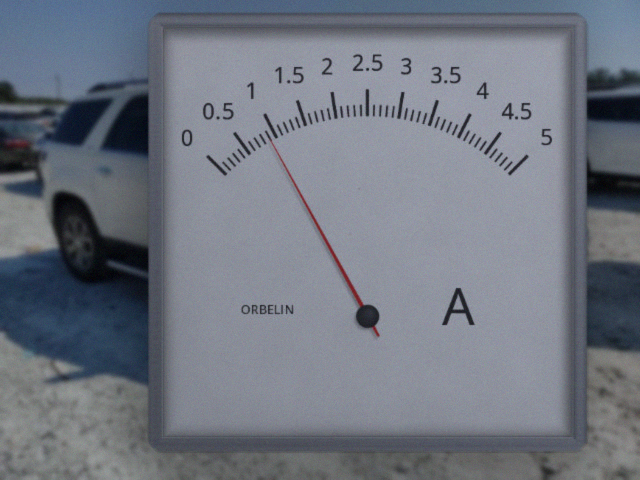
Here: **0.9** A
